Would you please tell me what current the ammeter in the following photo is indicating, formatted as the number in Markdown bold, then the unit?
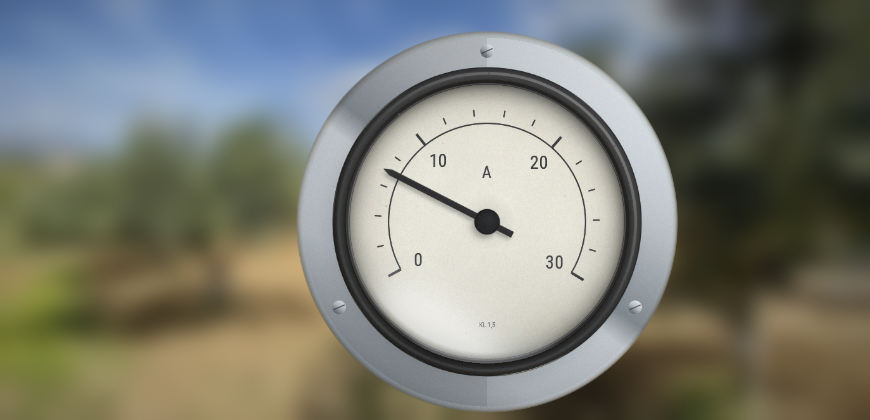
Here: **7** A
